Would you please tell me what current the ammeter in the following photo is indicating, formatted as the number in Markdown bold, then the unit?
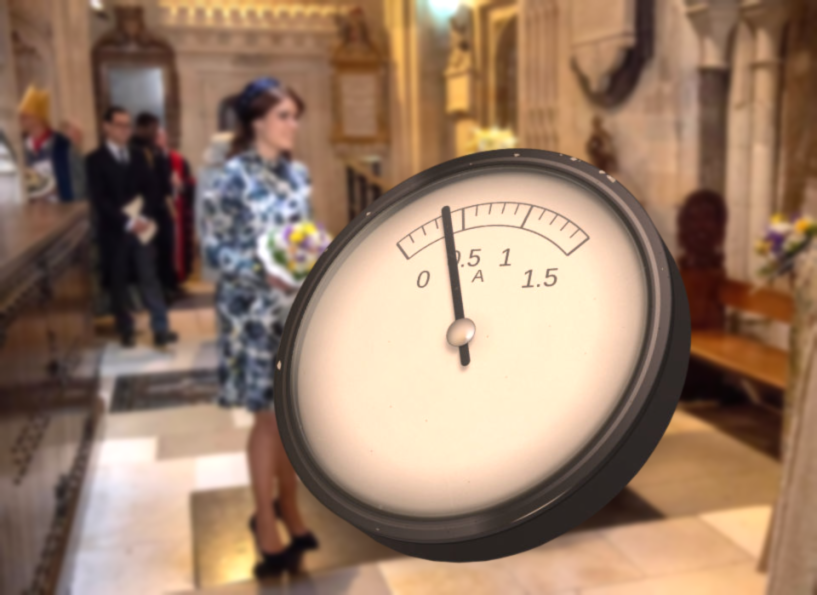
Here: **0.4** A
